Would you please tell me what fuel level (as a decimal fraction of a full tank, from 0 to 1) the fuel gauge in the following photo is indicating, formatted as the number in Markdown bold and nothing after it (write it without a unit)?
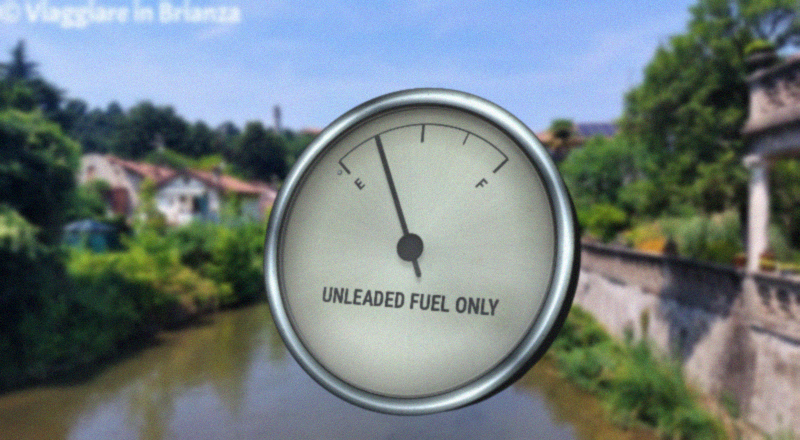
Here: **0.25**
